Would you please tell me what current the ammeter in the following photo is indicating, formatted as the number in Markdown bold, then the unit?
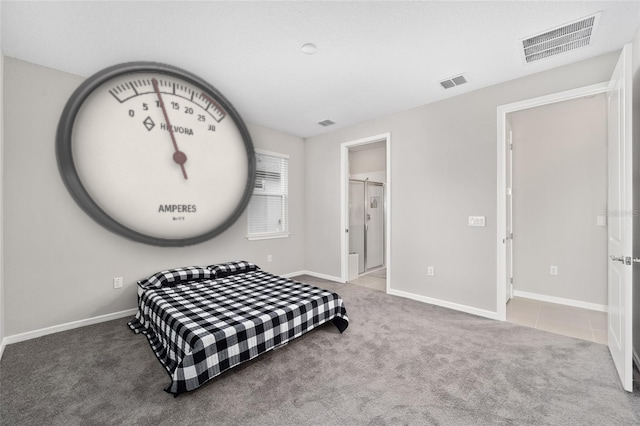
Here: **10** A
